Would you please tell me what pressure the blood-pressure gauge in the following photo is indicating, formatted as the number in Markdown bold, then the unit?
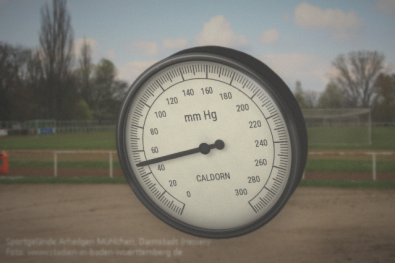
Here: **50** mmHg
